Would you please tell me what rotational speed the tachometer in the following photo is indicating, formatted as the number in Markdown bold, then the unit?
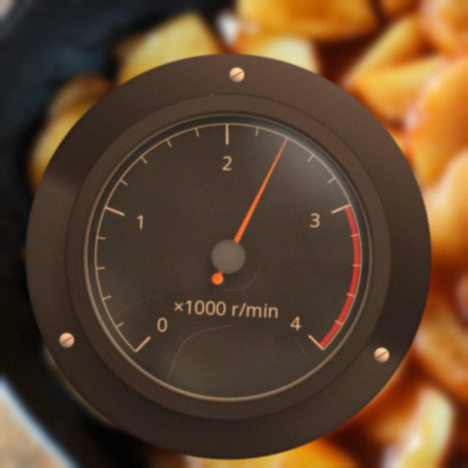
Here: **2400** rpm
